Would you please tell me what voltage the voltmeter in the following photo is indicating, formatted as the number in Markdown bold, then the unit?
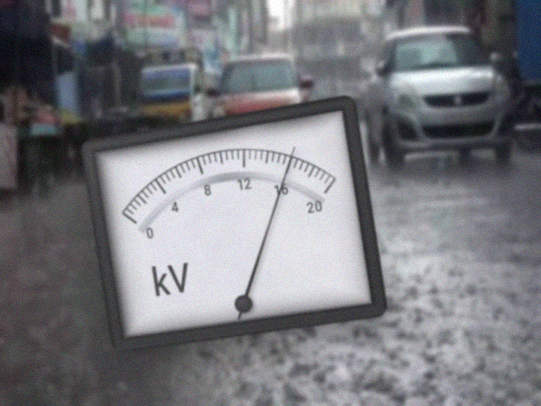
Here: **16** kV
